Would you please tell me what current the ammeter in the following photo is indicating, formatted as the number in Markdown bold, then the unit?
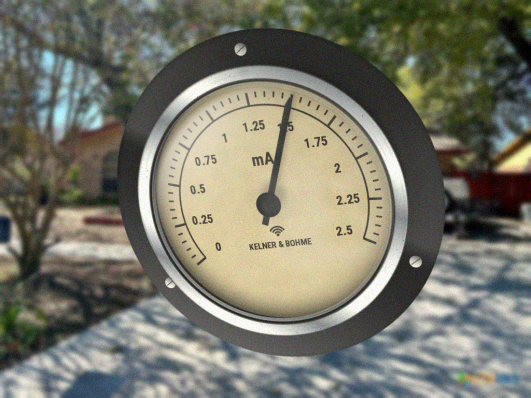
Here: **1.5** mA
